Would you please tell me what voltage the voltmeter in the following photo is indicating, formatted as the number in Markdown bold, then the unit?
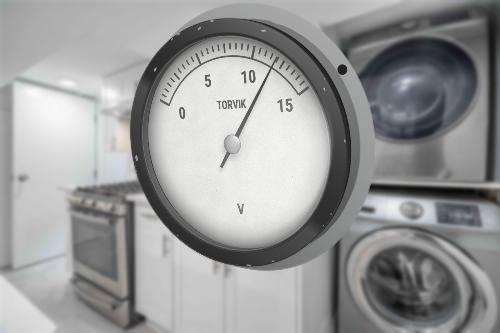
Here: **12** V
